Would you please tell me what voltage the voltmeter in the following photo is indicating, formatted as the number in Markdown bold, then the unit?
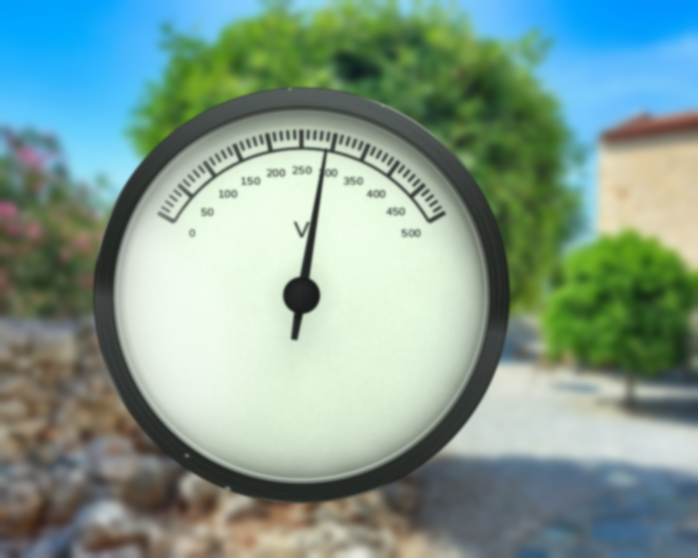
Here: **290** V
